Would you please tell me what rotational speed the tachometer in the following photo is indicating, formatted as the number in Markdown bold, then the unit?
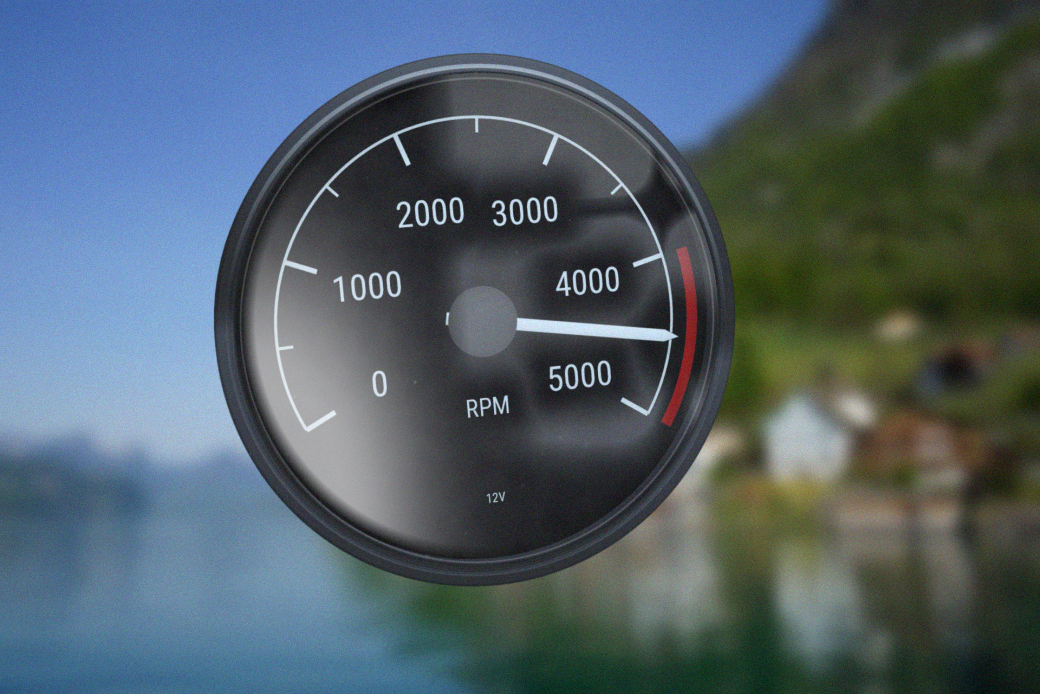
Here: **4500** rpm
